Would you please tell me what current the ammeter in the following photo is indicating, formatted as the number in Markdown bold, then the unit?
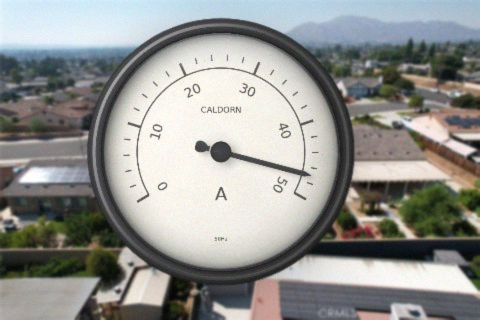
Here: **47** A
